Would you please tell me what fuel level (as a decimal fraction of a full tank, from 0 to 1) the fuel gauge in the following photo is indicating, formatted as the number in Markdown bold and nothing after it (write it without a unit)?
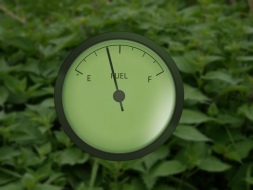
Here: **0.375**
